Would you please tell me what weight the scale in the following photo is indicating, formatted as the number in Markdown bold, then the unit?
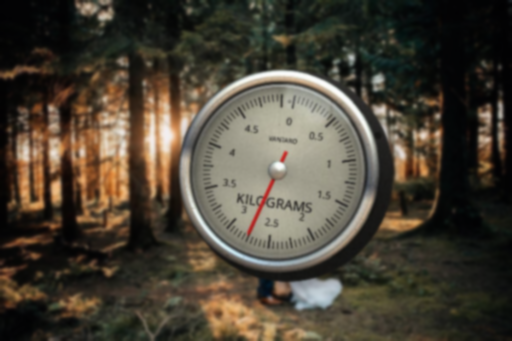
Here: **2.75** kg
